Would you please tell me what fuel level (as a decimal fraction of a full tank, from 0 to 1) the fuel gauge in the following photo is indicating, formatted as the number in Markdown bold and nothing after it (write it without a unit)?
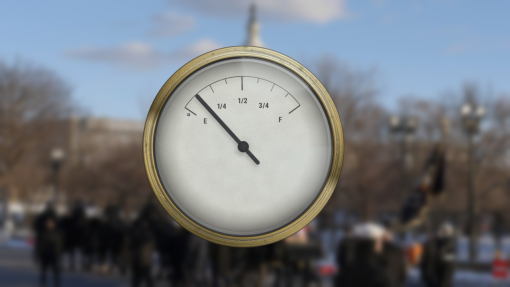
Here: **0.125**
